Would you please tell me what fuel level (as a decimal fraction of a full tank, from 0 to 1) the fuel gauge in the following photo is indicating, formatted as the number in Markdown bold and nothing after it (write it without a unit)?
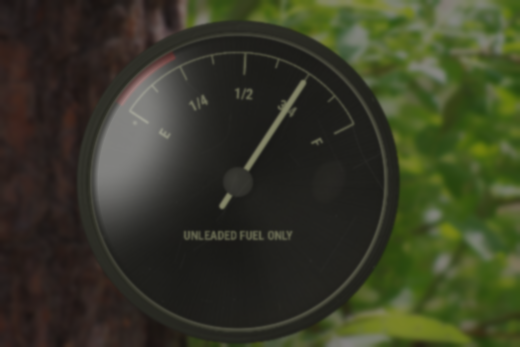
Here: **0.75**
